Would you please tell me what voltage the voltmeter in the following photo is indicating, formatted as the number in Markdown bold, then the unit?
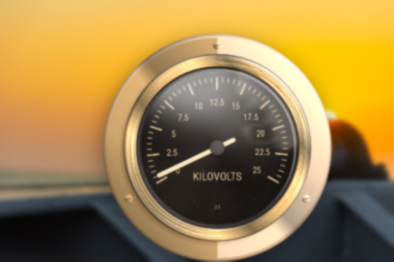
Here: **0.5** kV
